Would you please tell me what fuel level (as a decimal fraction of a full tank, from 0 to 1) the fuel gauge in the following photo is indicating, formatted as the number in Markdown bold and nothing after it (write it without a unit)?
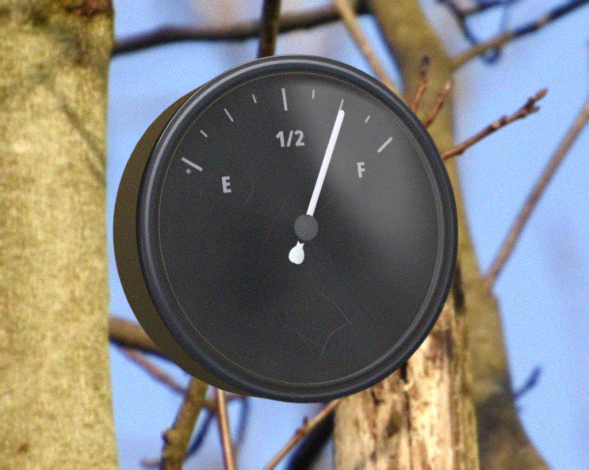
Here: **0.75**
